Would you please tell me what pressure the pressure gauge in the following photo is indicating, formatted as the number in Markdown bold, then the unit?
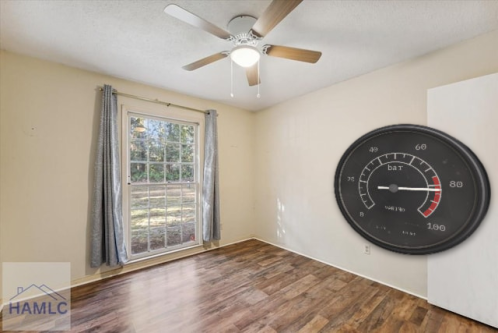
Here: **82.5** bar
